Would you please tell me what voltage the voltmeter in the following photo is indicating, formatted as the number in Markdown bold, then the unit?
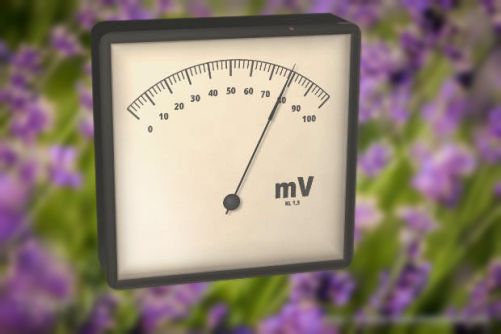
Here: **78** mV
